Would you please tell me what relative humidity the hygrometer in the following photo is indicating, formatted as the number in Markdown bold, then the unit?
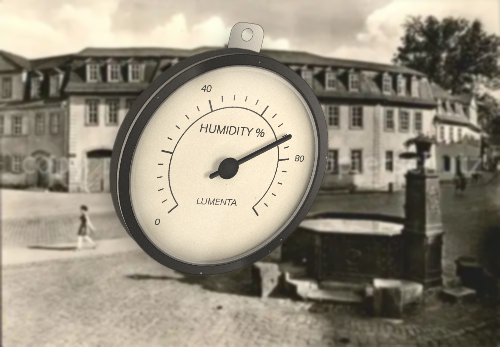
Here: **72** %
